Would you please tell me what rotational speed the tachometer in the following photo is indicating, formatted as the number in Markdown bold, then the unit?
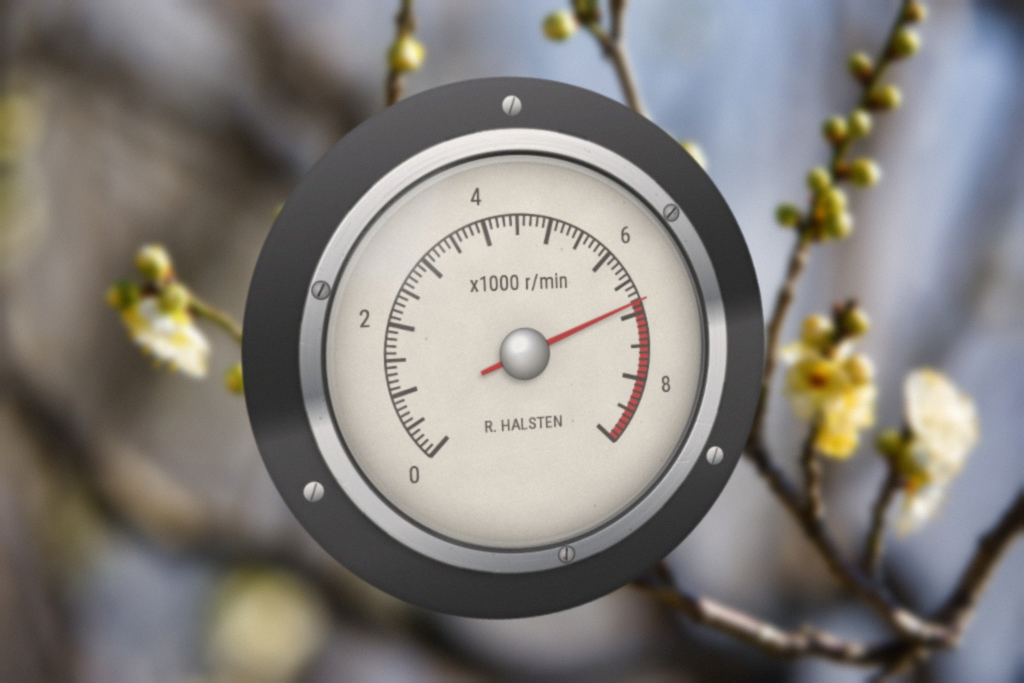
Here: **6800** rpm
